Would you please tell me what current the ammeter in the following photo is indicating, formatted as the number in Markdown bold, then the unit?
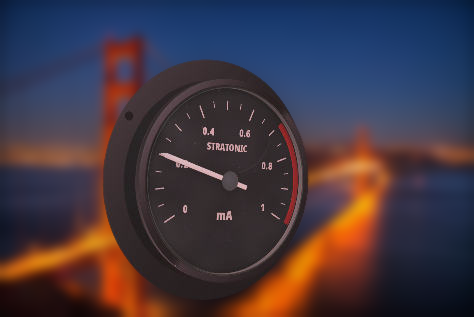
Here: **0.2** mA
